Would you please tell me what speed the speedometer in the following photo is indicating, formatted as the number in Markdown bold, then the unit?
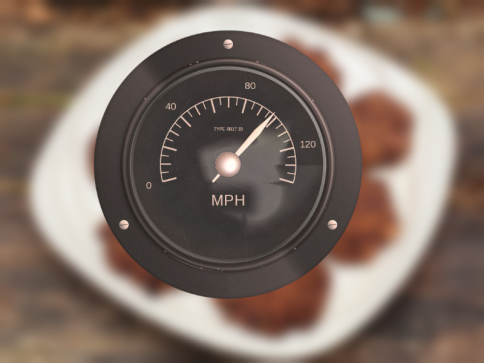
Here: **97.5** mph
